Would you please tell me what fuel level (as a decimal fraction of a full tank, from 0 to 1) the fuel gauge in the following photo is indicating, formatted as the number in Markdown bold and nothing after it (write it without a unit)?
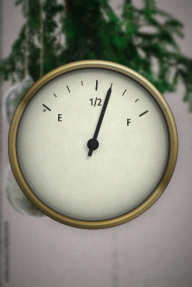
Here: **0.625**
